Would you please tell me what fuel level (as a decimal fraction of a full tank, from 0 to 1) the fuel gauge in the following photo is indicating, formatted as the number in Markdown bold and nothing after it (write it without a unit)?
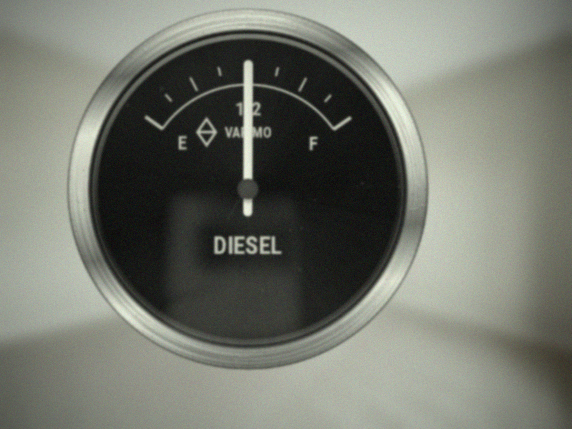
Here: **0.5**
